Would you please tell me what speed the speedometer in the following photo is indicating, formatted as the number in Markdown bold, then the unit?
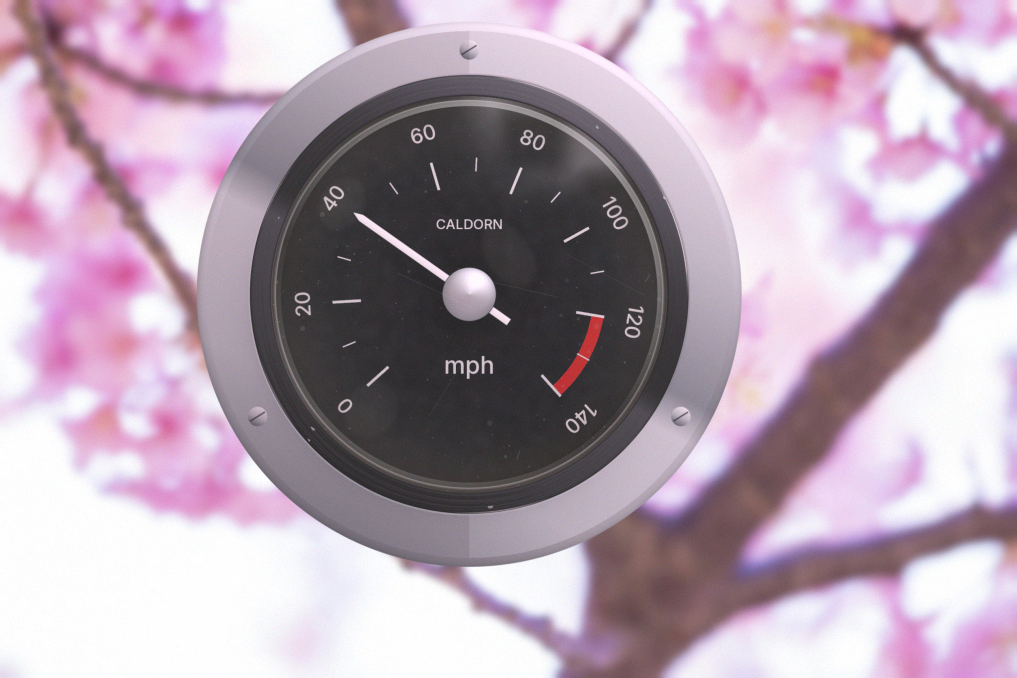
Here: **40** mph
